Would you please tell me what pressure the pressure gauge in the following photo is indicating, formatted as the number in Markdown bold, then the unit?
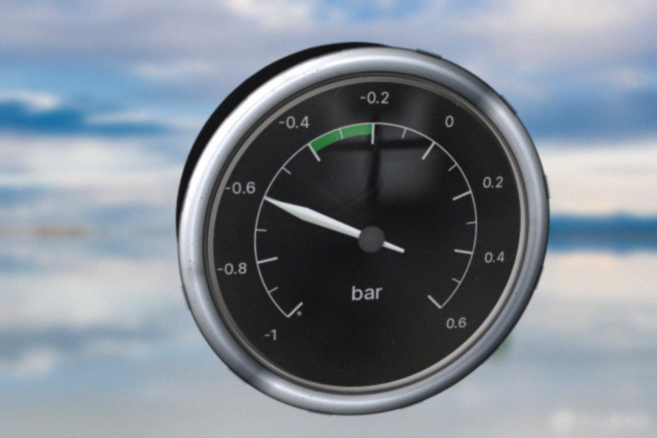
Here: **-0.6** bar
